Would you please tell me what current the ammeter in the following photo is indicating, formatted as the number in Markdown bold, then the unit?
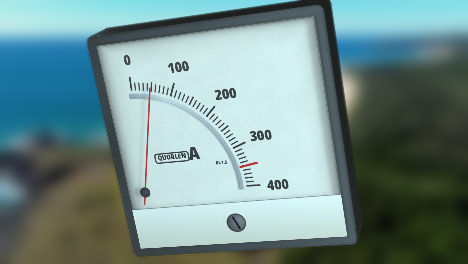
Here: **50** A
